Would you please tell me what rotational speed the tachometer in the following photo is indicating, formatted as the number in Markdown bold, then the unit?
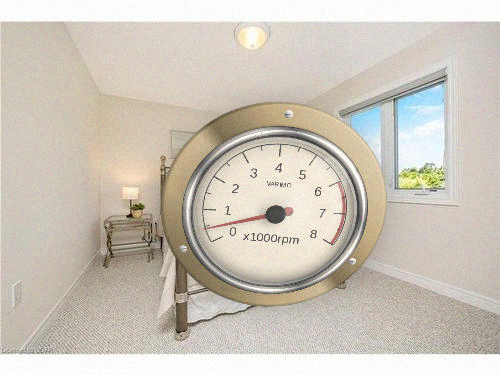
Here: **500** rpm
